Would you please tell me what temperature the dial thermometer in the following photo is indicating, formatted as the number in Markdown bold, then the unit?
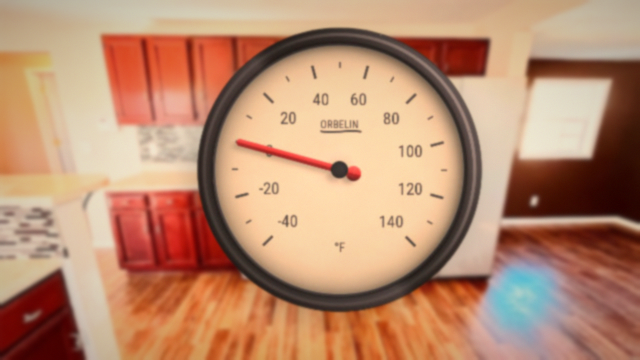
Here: **0** °F
